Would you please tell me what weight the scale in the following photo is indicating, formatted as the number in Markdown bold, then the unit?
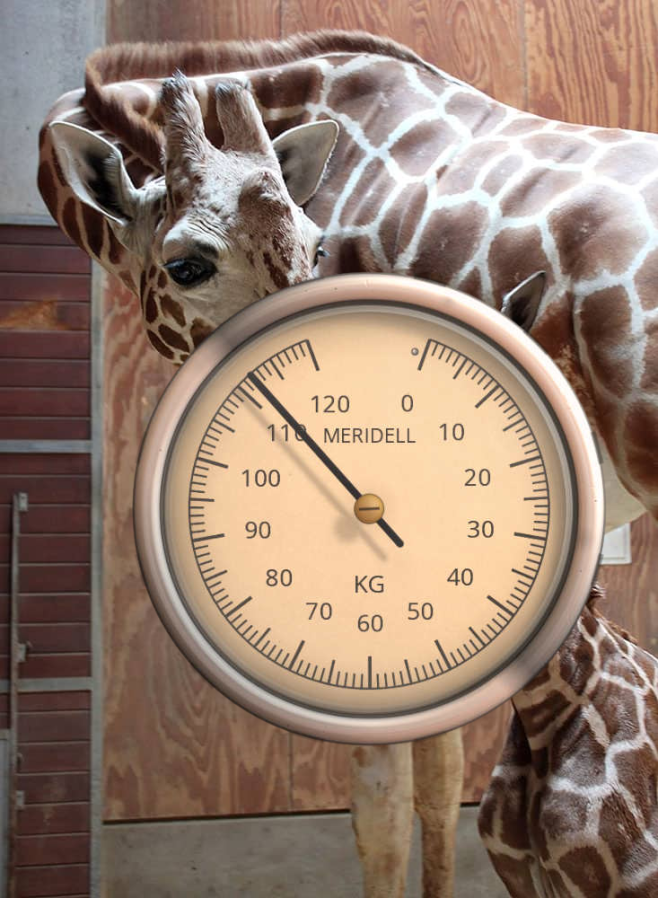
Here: **112** kg
